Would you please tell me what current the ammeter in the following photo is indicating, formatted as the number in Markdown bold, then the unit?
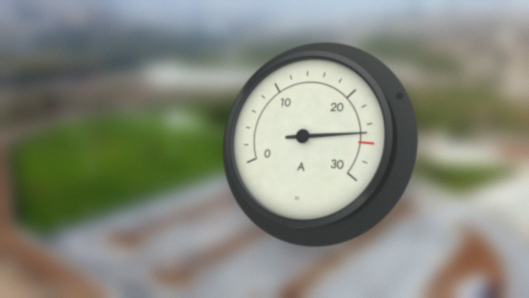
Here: **25** A
